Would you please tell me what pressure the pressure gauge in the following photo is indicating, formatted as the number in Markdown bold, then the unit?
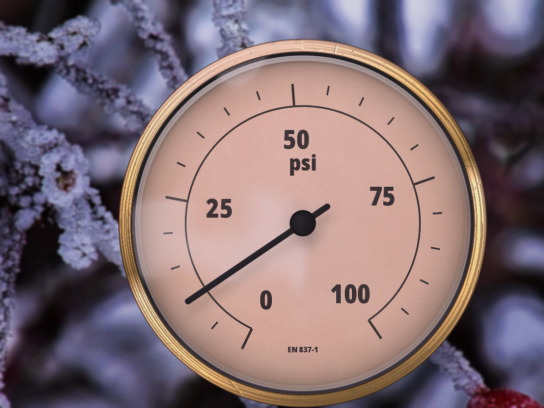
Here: **10** psi
